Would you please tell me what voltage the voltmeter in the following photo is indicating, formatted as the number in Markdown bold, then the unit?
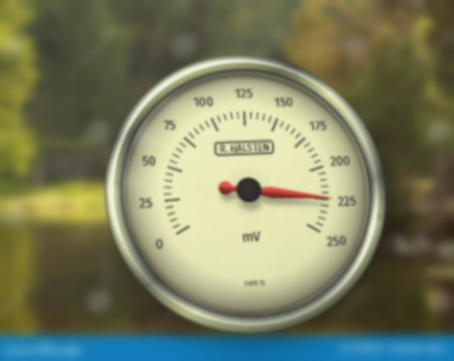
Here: **225** mV
